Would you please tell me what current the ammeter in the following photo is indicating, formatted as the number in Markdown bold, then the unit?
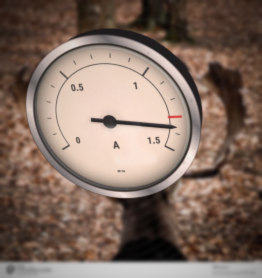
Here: **1.35** A
